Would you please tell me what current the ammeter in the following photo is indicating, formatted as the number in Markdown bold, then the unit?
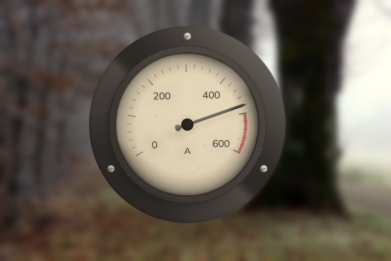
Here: **480** A
